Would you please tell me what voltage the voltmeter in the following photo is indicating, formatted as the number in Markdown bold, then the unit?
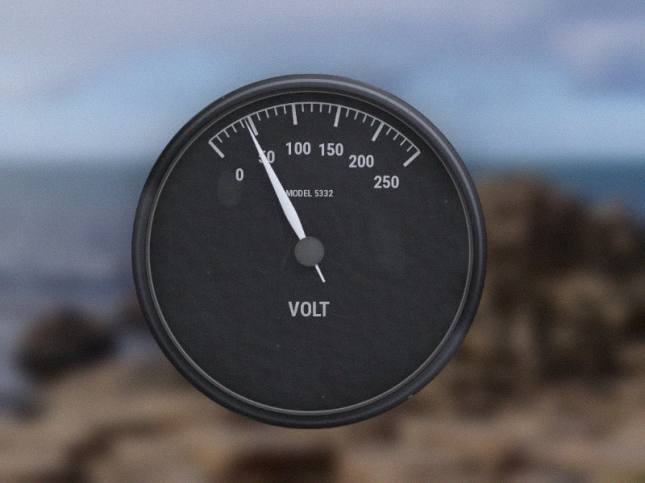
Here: **45** V
